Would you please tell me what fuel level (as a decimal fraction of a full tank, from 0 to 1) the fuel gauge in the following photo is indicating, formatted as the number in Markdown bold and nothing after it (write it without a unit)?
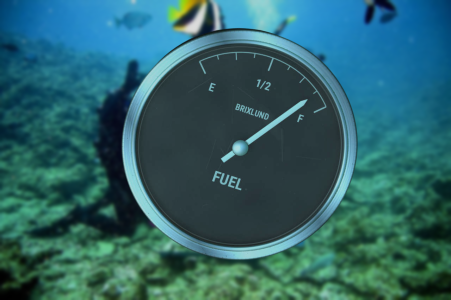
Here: **0.875**
